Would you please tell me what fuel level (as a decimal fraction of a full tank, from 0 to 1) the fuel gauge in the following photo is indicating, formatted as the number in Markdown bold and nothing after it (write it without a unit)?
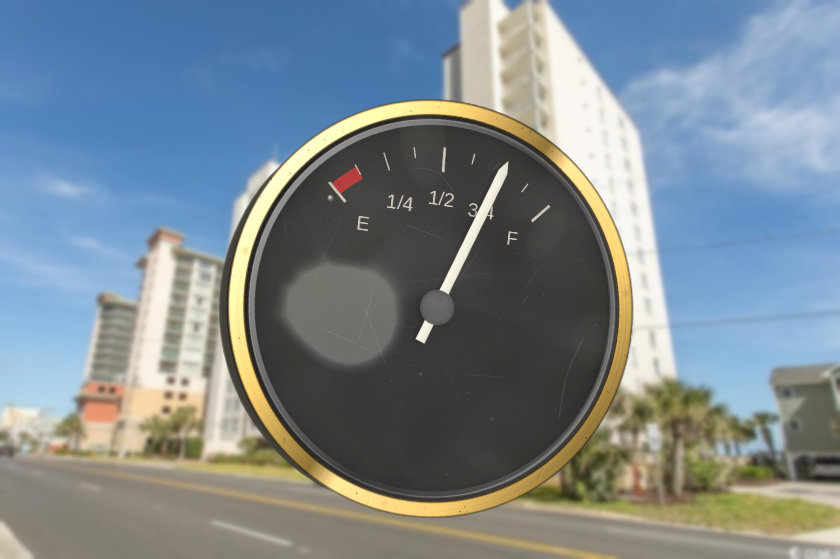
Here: **0.75**
